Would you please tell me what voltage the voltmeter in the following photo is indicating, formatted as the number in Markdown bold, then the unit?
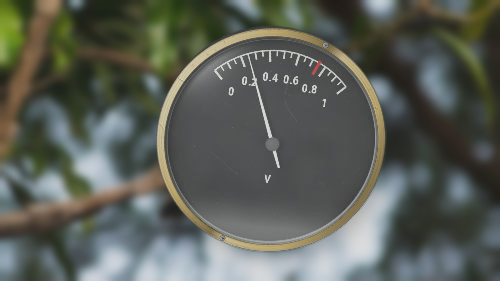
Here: **0.25** V
